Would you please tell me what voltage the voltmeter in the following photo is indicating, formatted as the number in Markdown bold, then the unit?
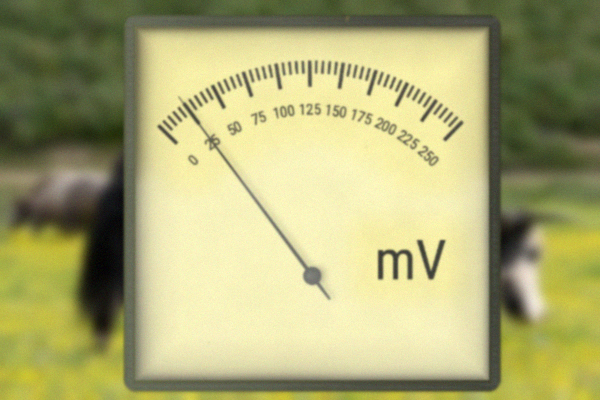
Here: **25** mV
